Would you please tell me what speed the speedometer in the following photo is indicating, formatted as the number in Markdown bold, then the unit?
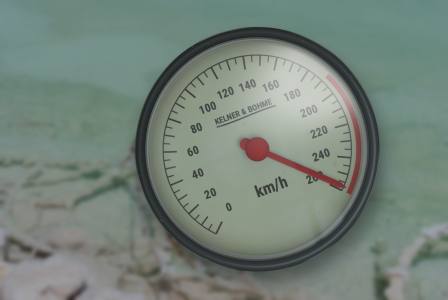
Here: **257.5** km/h
